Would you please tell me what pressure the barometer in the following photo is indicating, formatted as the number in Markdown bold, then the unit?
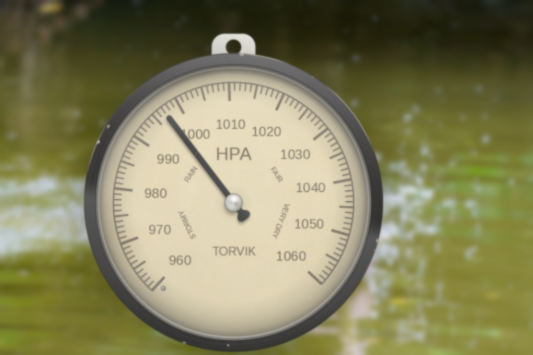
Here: **997** hPa
